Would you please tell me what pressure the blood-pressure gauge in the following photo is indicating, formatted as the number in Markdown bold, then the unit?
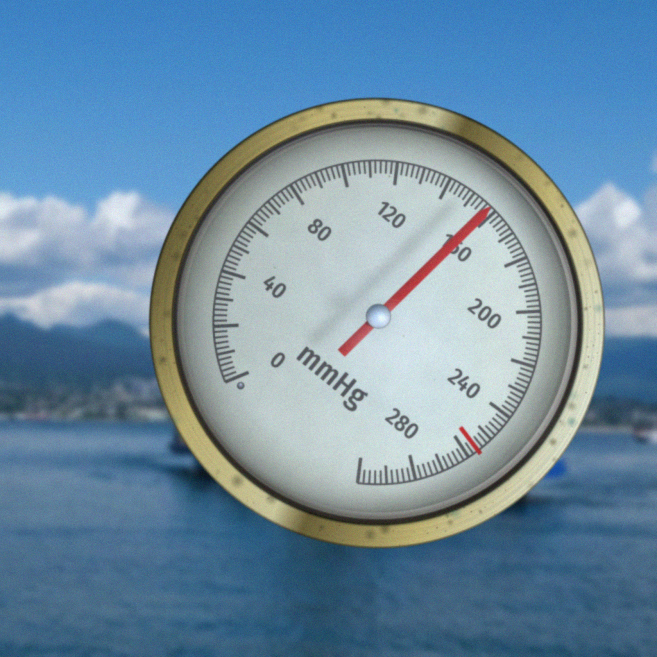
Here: **158** mmHg
